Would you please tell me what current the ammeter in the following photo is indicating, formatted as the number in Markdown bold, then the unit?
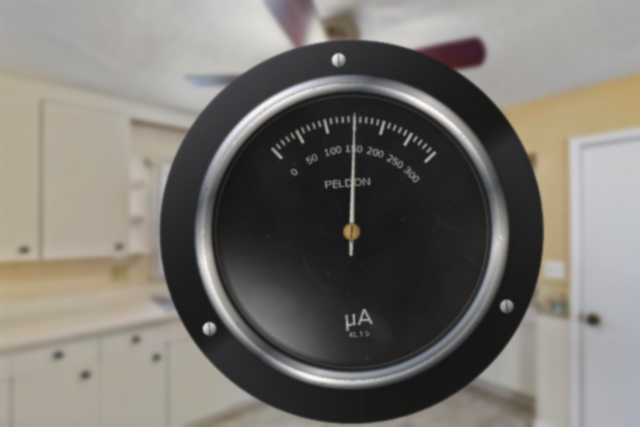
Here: **150** µA
